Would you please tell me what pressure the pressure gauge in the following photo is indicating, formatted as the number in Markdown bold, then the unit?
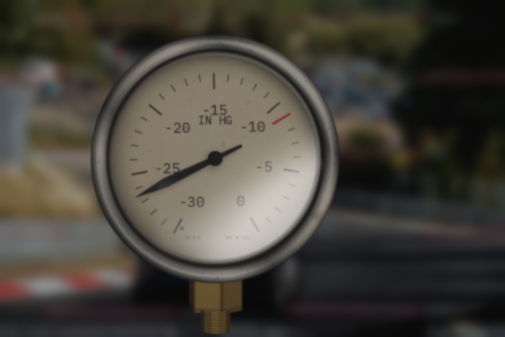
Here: **-26.5** inHg
